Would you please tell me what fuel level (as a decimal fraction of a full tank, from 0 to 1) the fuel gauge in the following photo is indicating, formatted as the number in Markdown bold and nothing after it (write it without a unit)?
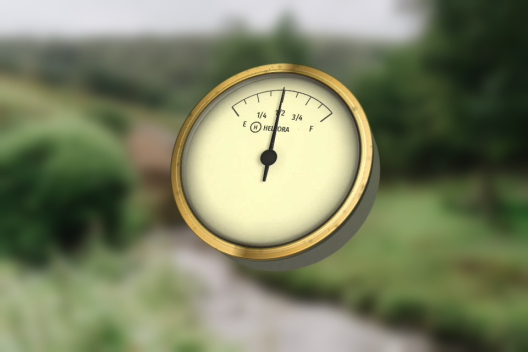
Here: **0.5**
